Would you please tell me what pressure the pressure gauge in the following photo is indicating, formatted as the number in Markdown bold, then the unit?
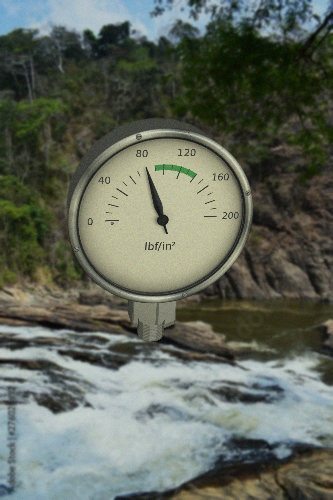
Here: **80** psi
